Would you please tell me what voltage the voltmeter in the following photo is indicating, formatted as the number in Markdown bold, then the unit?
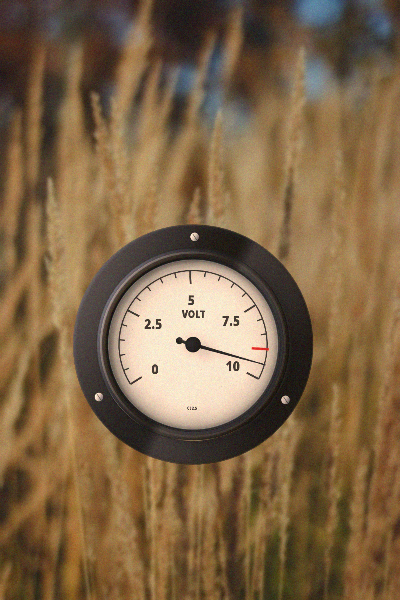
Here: **9.5** V
